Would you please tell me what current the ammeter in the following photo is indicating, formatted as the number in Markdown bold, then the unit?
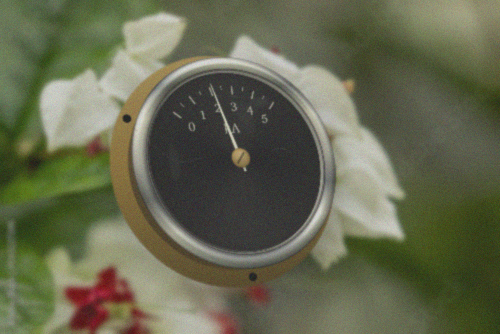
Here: **2** kA
